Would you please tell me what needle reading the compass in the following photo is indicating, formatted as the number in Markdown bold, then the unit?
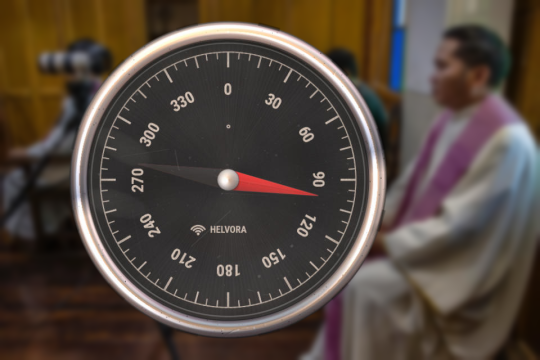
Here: **100** °
